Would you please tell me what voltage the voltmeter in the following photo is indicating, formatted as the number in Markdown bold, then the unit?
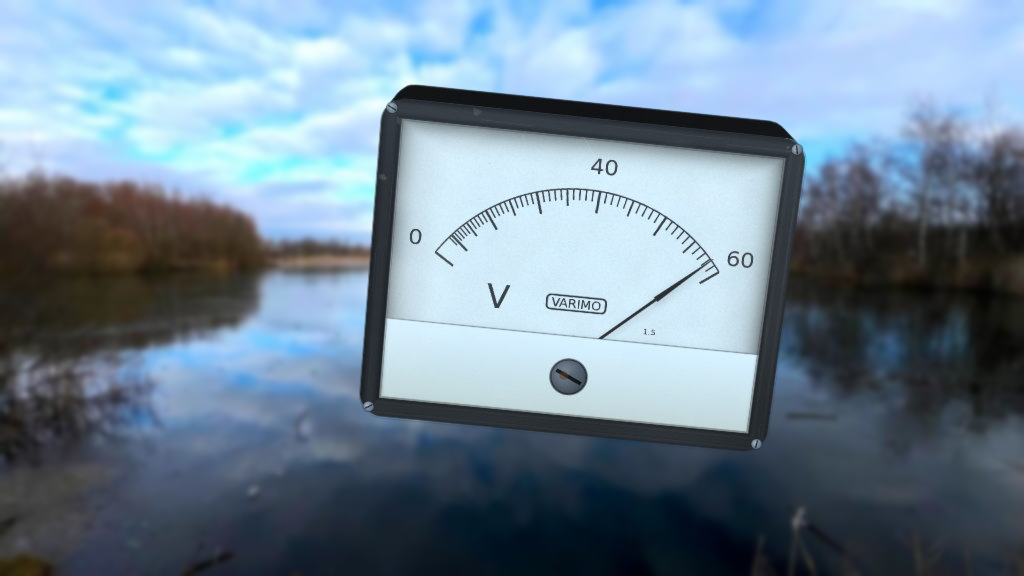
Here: **58** V
